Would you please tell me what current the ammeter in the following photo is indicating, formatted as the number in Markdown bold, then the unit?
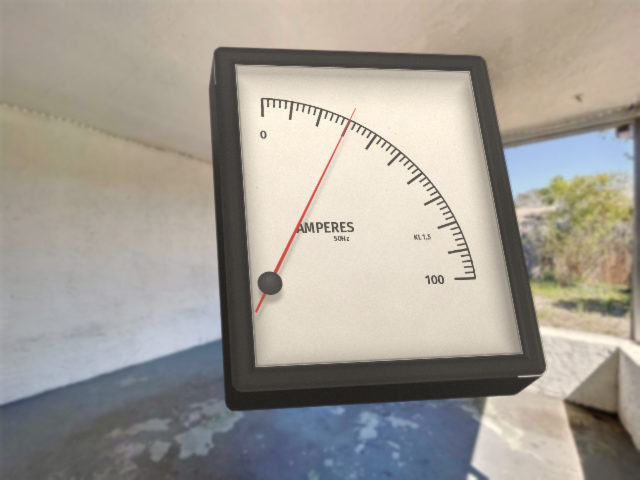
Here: **30** A
